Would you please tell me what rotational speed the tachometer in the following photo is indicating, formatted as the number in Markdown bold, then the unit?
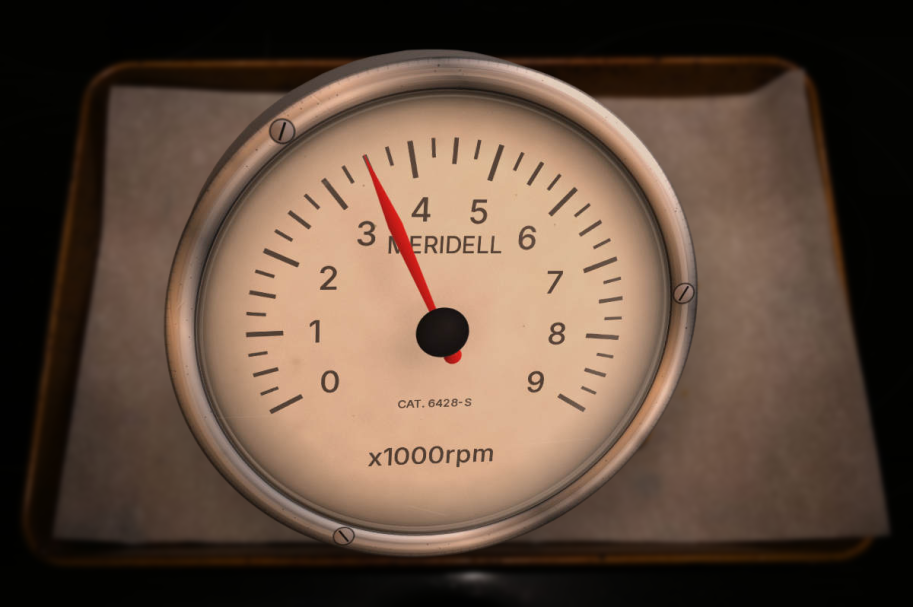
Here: **3500** rpm
